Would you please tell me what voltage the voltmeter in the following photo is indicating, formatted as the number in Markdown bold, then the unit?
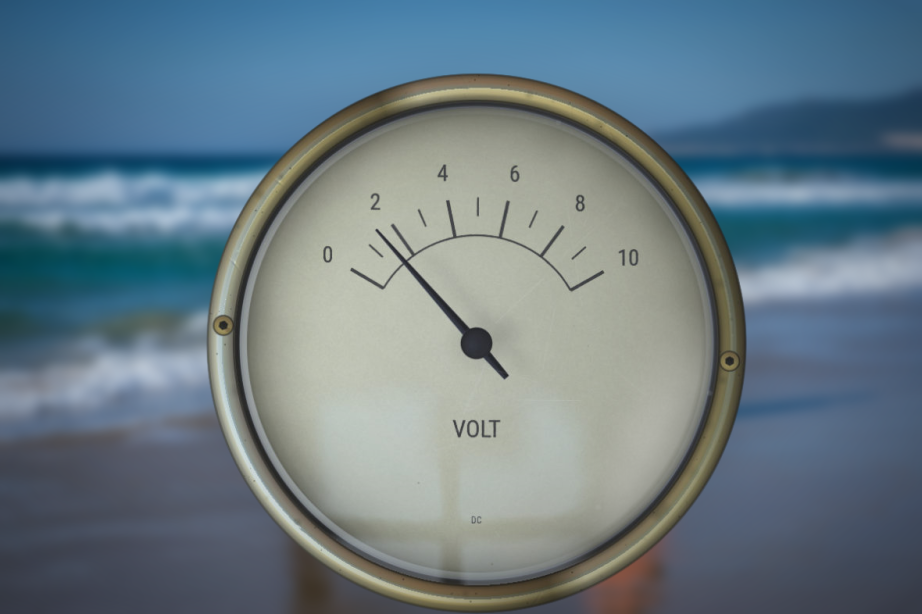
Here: **1.5** V
